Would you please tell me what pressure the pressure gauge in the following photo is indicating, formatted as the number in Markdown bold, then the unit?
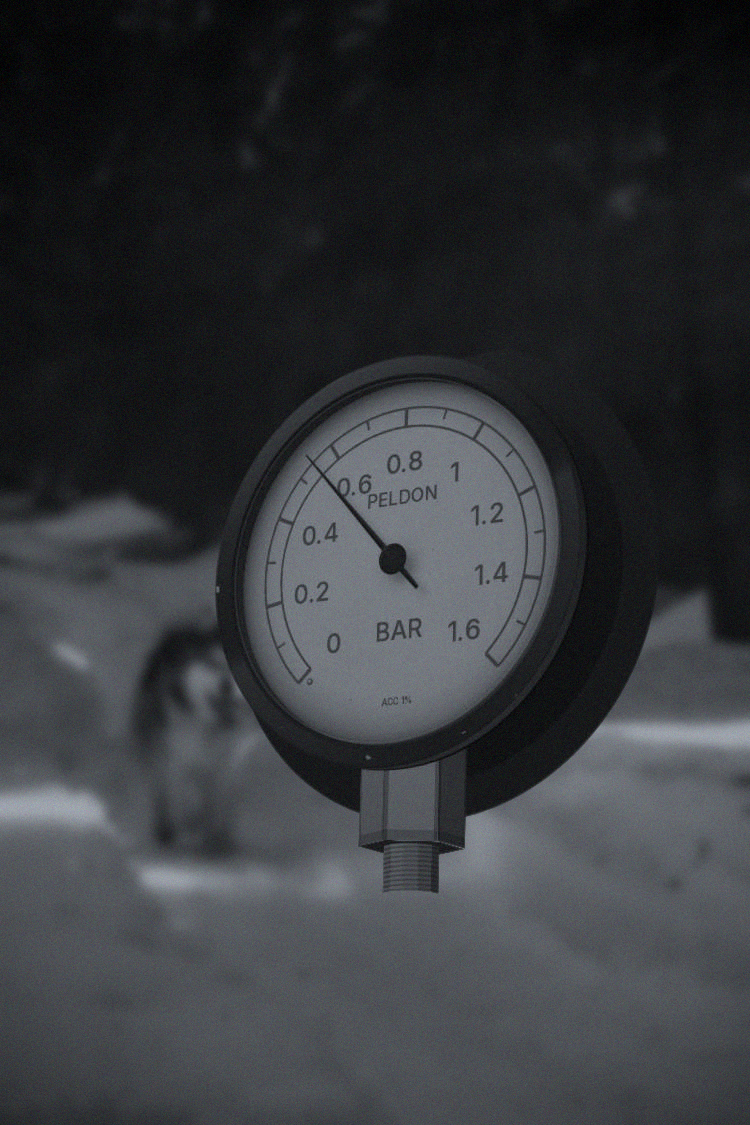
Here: **0.55** bar
